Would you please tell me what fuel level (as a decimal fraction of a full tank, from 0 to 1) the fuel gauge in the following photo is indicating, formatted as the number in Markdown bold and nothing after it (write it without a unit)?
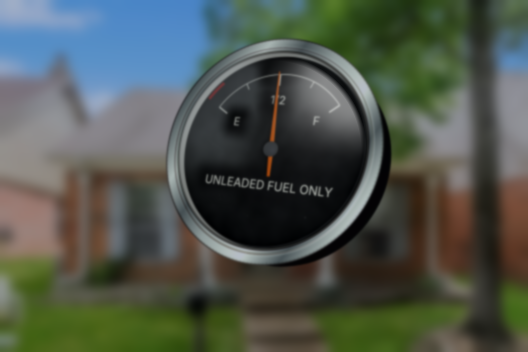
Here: **0.5**
